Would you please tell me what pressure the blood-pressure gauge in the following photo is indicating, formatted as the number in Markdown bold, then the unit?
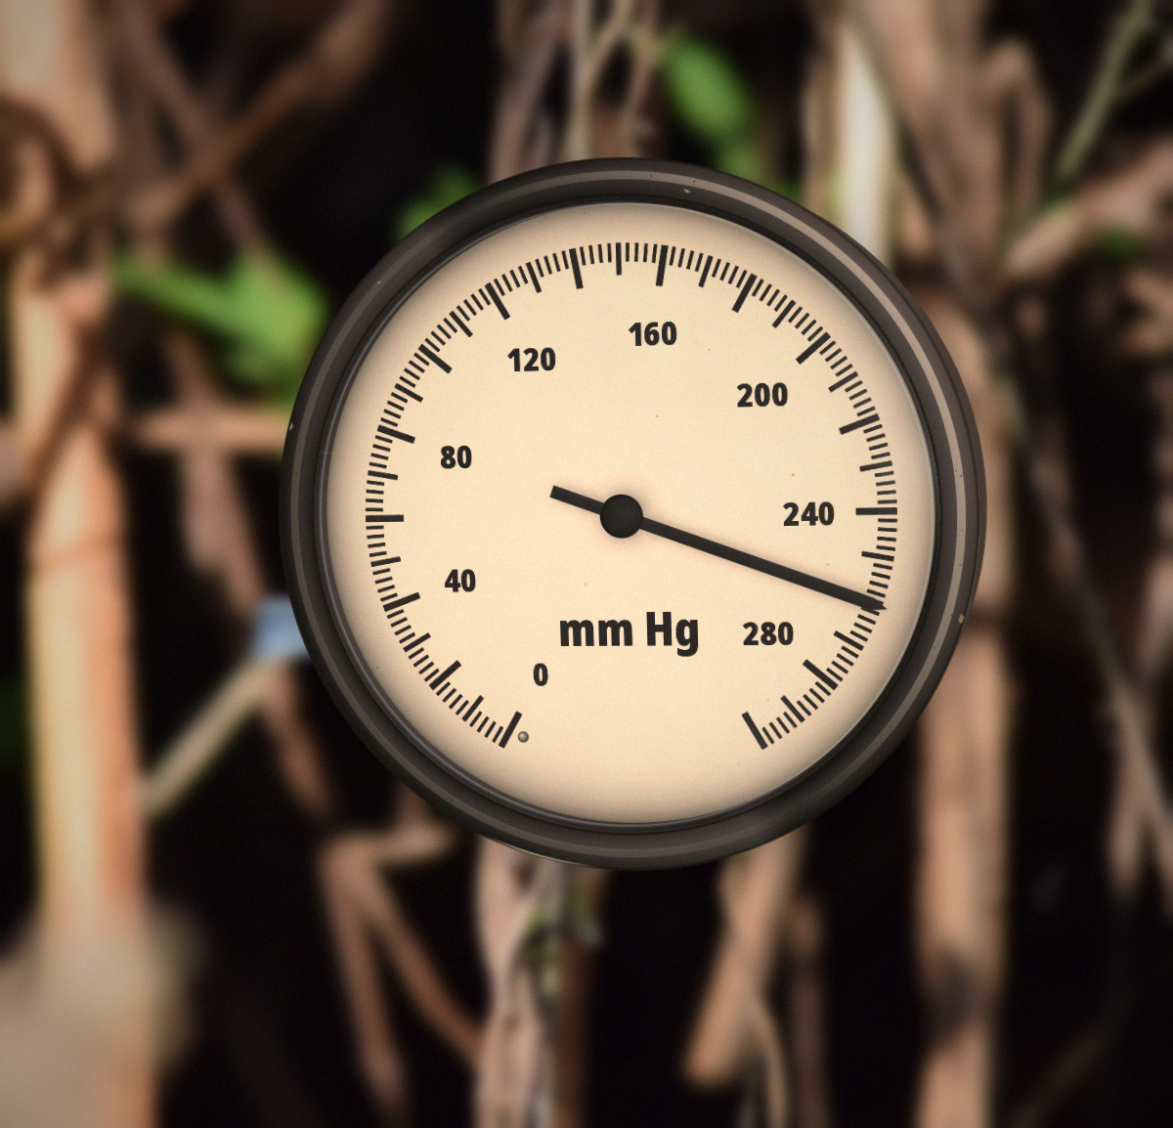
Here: **260** mmHg
